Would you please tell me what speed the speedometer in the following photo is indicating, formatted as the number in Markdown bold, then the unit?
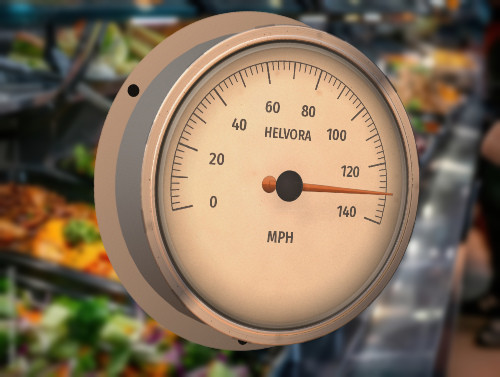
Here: **130** mph
